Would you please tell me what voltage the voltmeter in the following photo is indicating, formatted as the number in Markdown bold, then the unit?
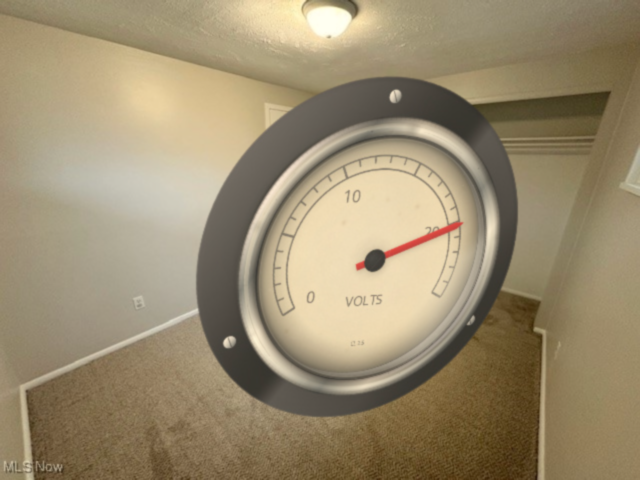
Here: **20** V
